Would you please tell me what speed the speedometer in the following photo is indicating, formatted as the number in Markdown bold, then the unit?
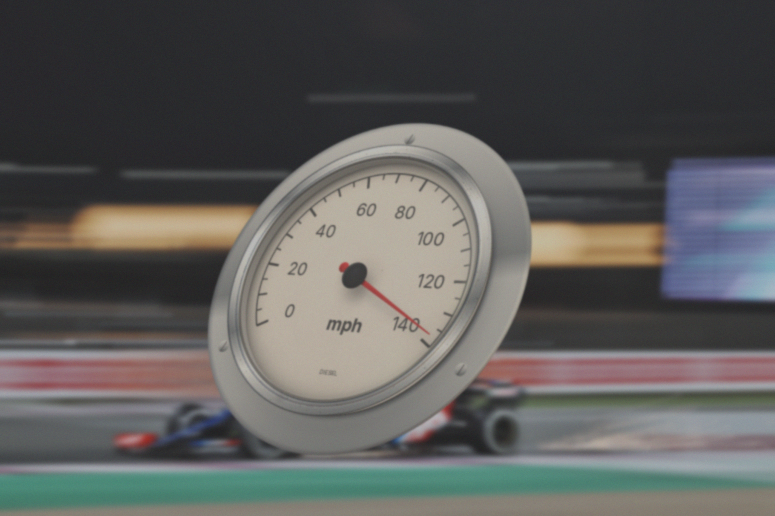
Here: **137.5** mph
